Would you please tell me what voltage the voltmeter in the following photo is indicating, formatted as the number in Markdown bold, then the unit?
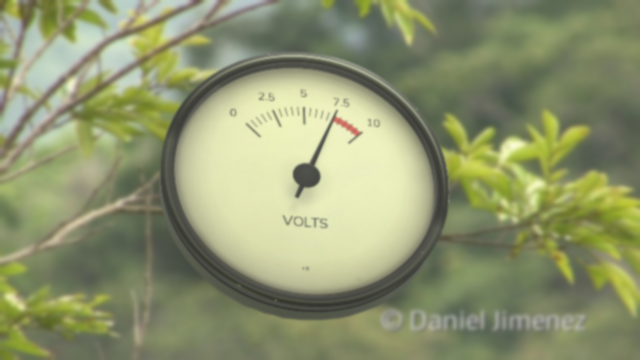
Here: **7.5** V
